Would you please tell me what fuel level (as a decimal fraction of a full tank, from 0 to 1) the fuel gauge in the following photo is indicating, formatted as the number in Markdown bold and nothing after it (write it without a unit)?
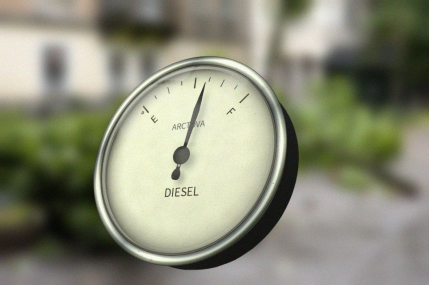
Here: **0.625**
